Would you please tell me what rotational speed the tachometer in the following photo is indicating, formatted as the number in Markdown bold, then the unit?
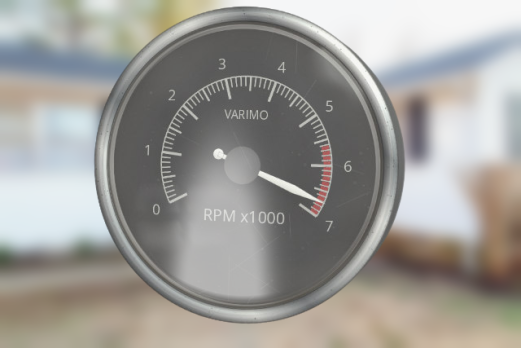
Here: **6700** rpm
